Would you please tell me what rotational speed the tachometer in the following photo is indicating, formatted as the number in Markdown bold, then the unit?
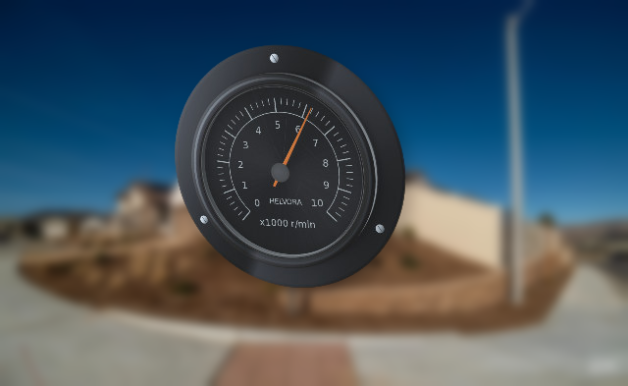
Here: **6200** rpm
